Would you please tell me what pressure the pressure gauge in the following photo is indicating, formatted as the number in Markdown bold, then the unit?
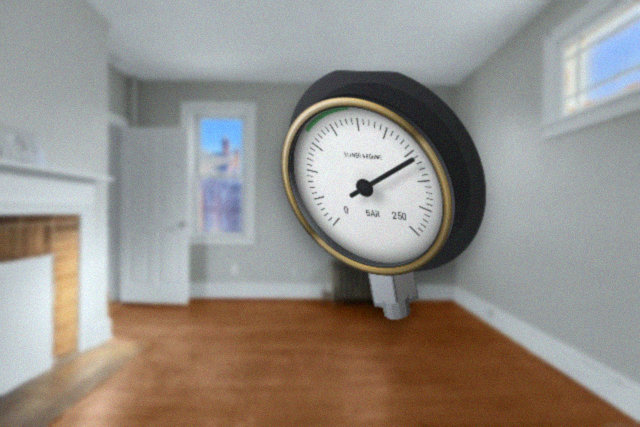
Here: **180** bar
